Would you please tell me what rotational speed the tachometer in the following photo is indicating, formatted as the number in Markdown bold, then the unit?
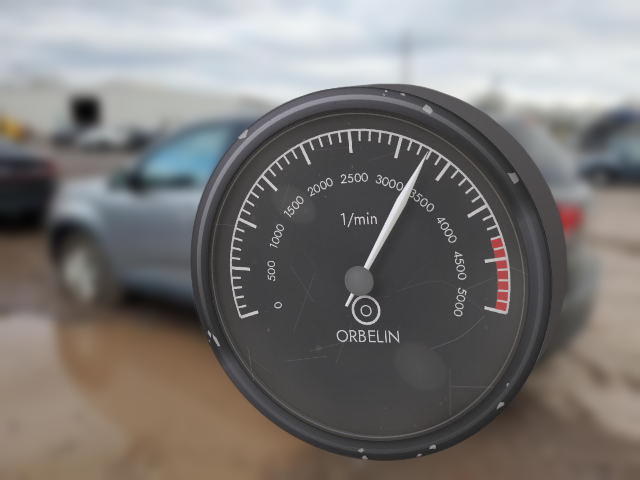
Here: **3300** rpm
